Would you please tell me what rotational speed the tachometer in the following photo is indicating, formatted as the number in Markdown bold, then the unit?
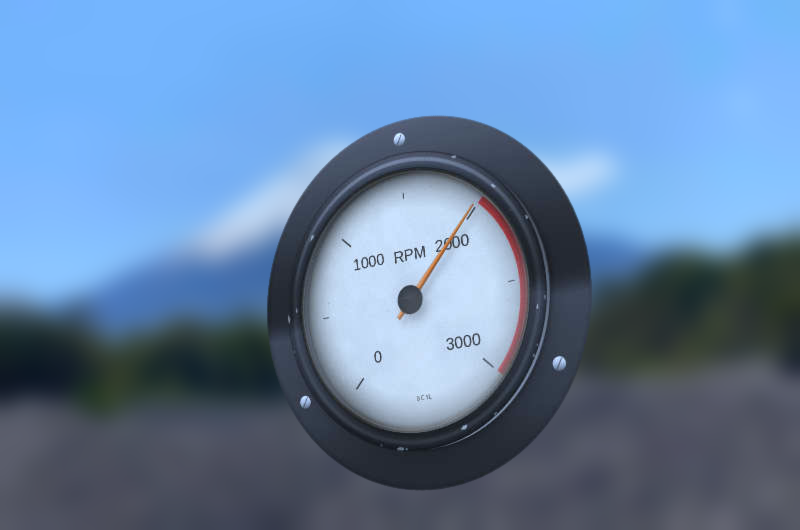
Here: **2000** rpm
